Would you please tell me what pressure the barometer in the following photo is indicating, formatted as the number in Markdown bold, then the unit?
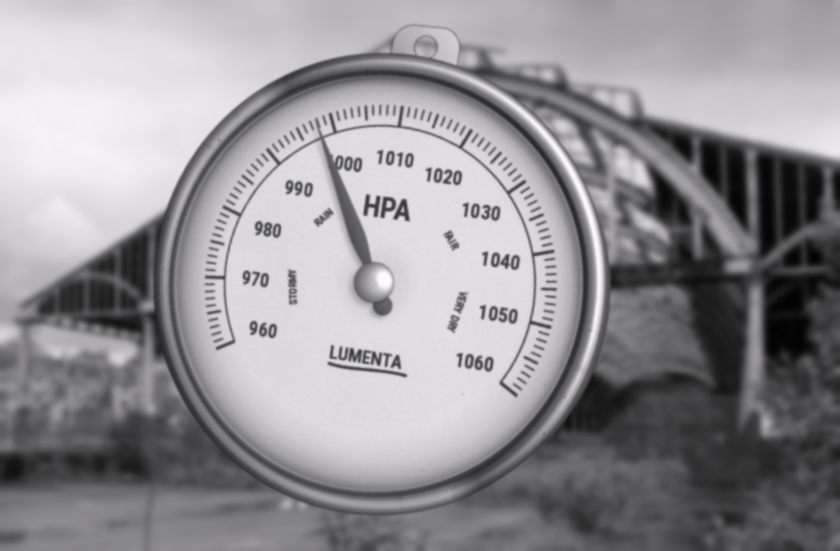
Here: **998** hPa
